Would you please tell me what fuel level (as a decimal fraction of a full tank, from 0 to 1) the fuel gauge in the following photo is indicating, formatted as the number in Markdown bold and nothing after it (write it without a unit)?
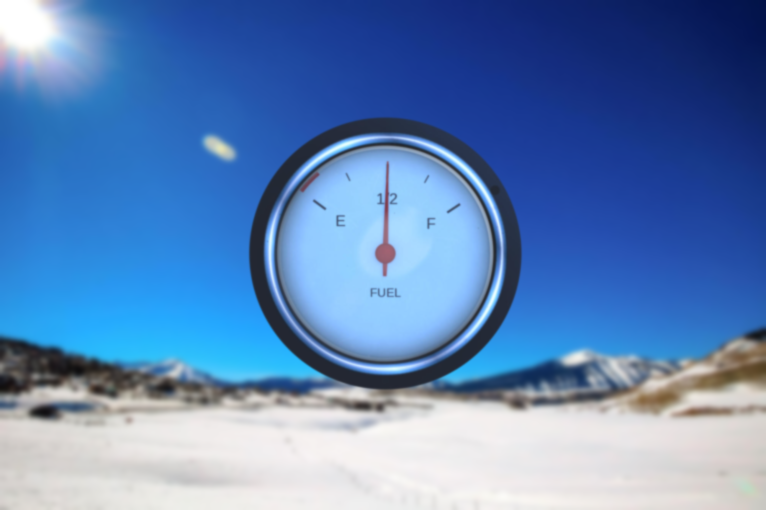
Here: **0.5**
